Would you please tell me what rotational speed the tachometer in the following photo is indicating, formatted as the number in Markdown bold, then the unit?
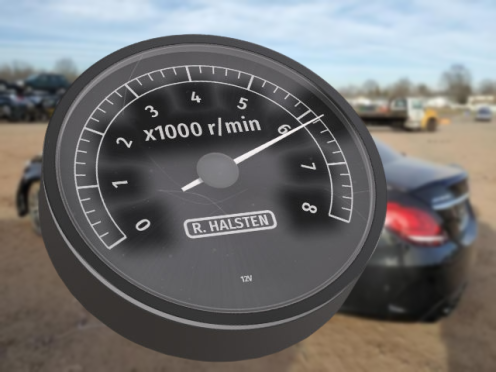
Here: **6200** rpm
